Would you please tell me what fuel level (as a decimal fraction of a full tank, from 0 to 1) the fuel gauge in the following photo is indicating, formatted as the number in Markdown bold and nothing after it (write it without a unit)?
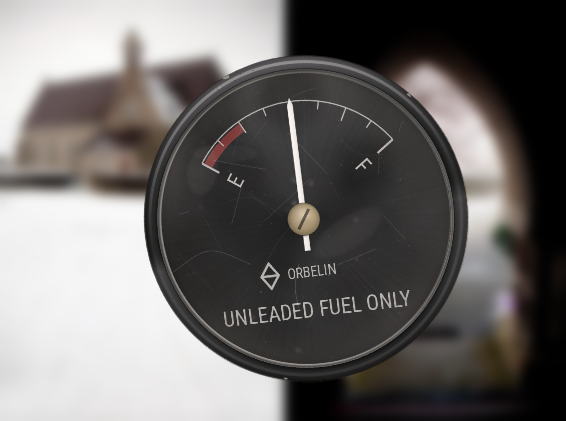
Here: **0.5**
